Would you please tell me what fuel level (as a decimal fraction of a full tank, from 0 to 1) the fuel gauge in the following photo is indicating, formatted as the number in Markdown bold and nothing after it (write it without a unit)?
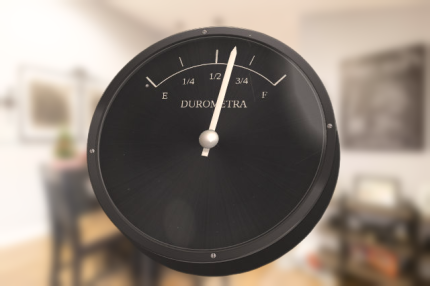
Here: **0.625**
